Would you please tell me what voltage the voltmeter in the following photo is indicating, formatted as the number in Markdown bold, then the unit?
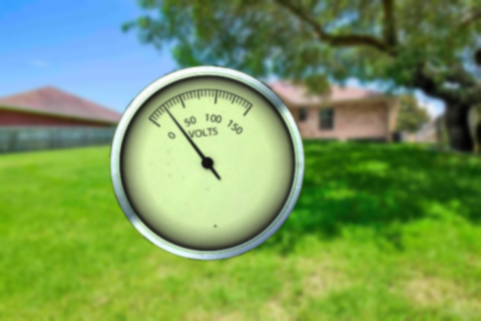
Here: **25** V
